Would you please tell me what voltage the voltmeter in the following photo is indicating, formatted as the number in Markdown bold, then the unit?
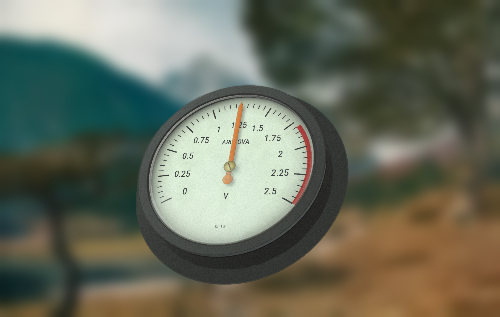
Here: **1.25** V
